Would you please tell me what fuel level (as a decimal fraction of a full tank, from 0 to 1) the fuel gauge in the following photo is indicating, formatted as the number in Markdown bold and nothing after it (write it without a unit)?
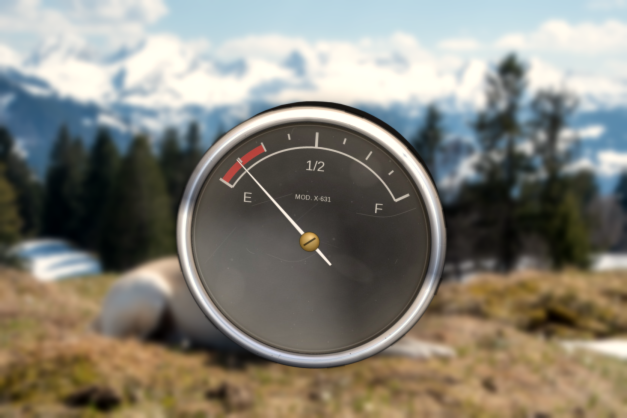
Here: **0.125**
